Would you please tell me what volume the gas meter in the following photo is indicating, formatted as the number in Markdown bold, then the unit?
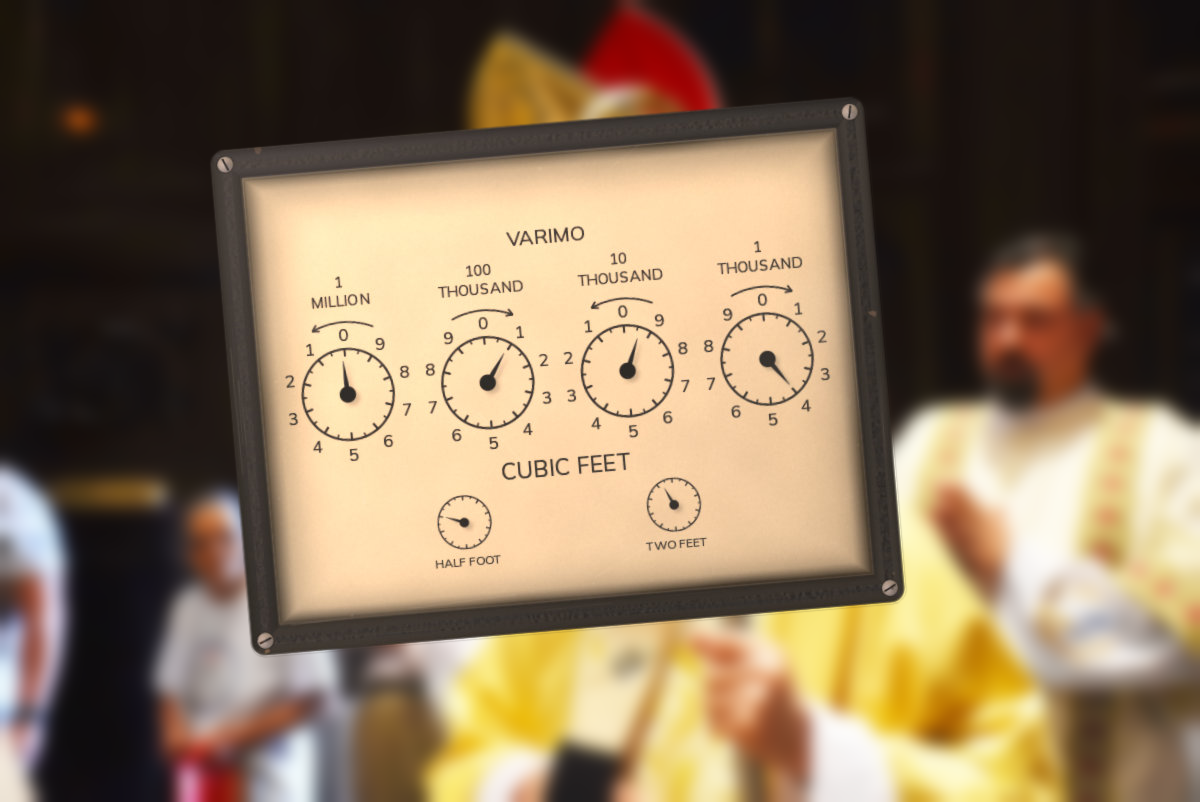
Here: **9400** ft³
